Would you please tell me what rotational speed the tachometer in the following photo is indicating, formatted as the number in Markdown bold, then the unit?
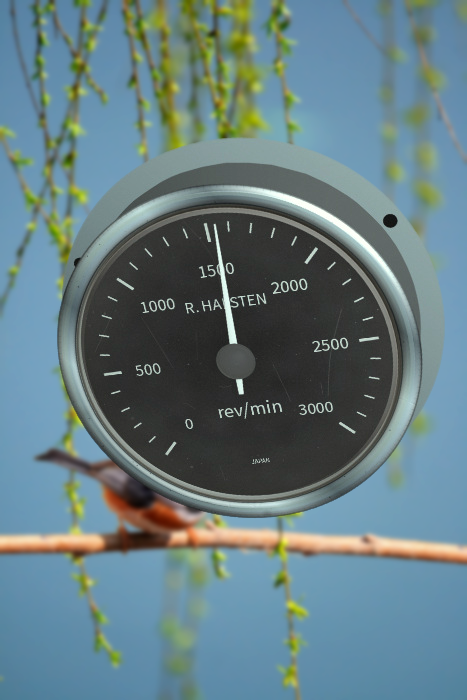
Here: **1550** rpm
